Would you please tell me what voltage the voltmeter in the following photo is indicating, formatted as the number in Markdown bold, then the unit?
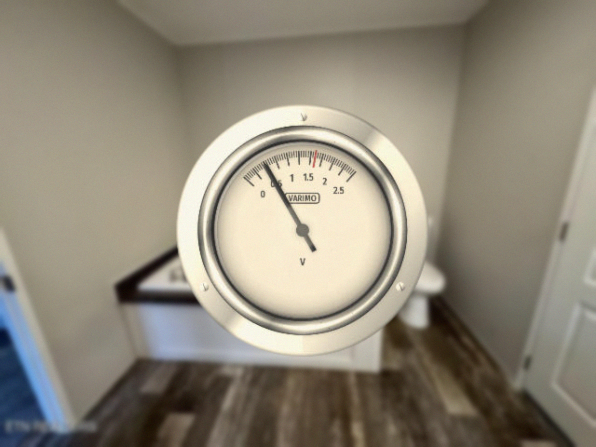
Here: **0.5** V
